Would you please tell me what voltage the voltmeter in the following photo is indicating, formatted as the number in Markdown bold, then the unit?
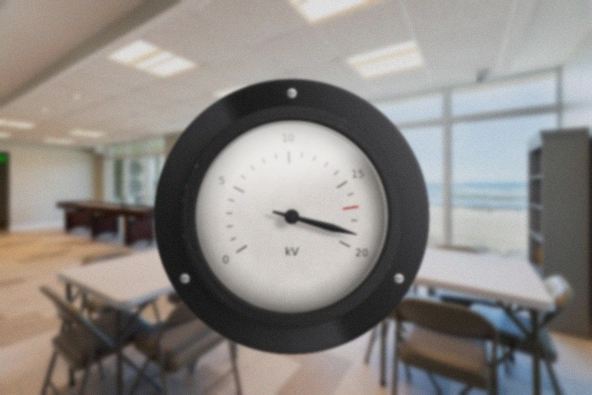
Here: **19** kV
